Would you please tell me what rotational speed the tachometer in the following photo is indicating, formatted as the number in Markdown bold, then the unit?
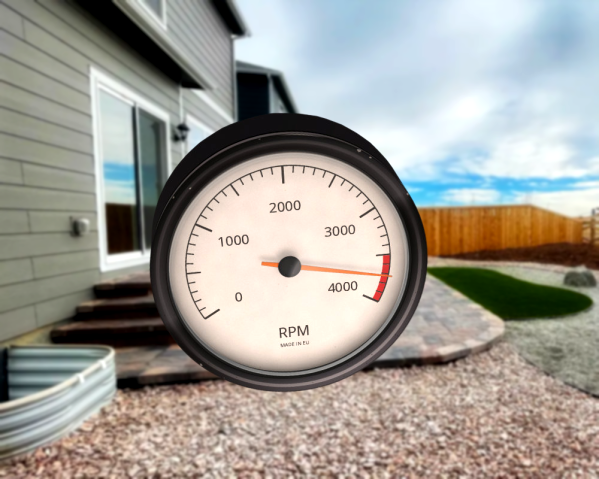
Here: **3700** rpm
